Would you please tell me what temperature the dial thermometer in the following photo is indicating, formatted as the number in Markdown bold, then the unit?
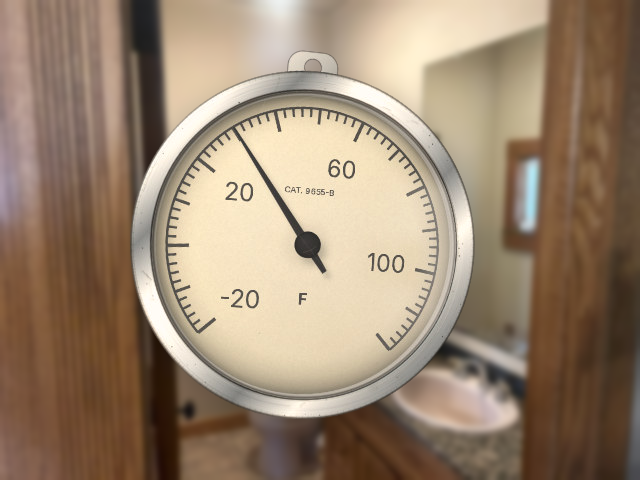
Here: **30** °F
